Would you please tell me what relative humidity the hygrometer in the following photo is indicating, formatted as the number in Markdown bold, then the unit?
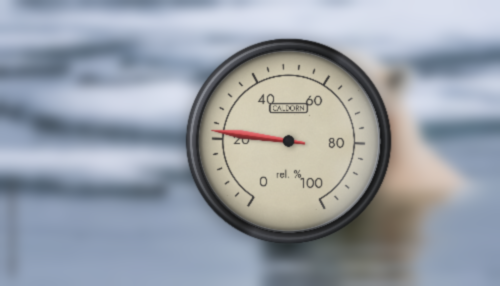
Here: **22** %
